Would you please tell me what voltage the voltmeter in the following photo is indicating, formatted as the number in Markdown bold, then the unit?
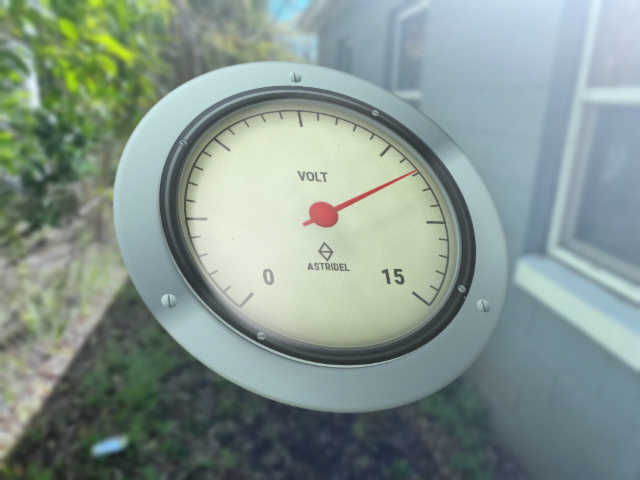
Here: **11** V
